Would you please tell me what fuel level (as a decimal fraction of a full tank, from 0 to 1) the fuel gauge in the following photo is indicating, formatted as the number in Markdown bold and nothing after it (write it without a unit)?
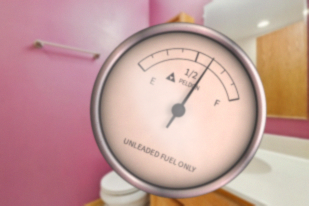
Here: **0.625**
